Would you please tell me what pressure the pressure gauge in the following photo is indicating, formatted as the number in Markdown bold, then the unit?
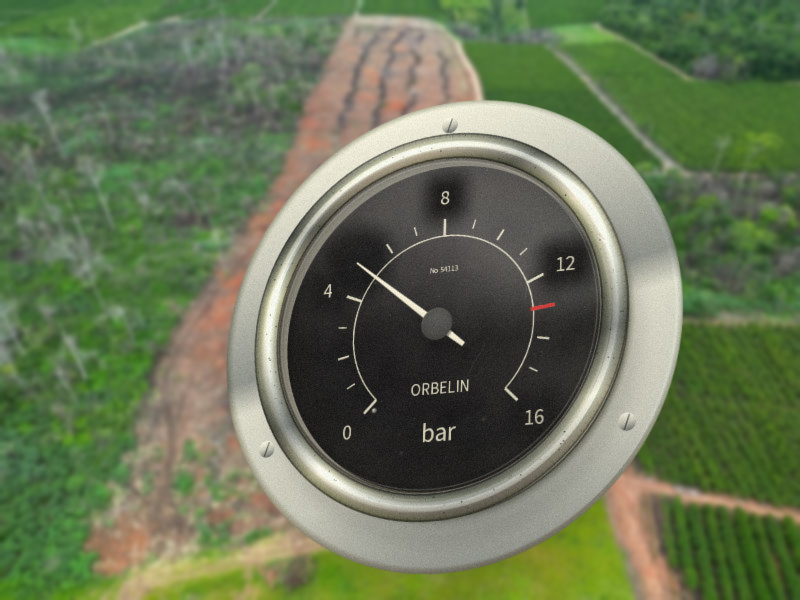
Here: **5** bar
